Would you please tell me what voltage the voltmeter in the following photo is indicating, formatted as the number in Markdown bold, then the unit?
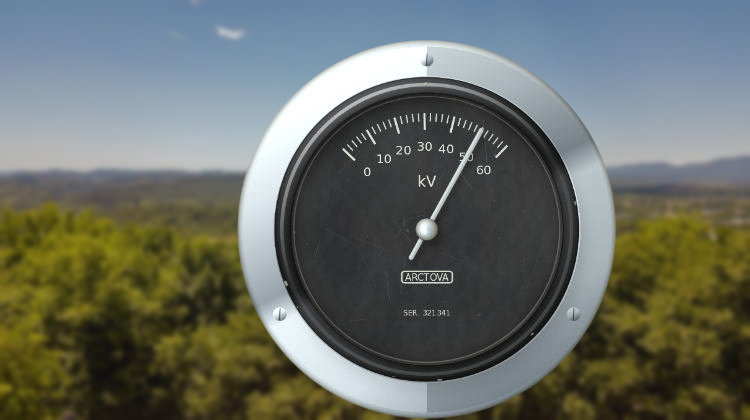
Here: **50** kV
